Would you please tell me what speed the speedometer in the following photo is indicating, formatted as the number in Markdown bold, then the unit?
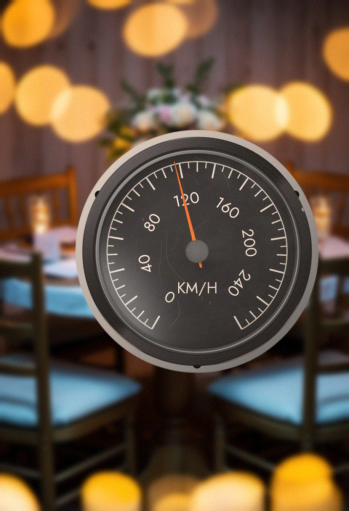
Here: **117.5** km/h
